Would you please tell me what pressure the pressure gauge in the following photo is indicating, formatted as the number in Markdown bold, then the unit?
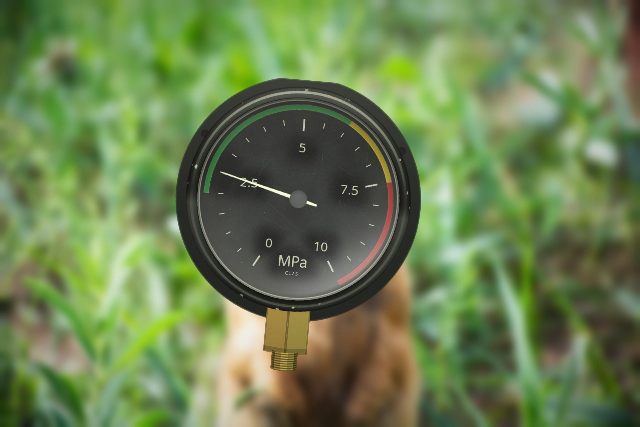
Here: **2.5** MPa
